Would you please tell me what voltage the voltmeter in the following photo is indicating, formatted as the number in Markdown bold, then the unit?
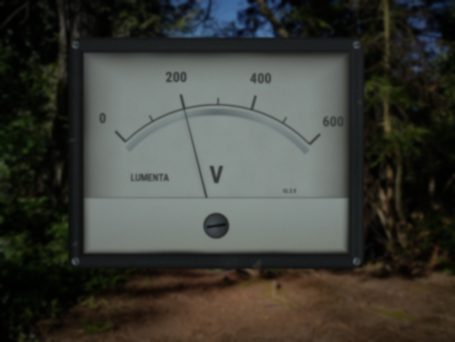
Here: **200** V
